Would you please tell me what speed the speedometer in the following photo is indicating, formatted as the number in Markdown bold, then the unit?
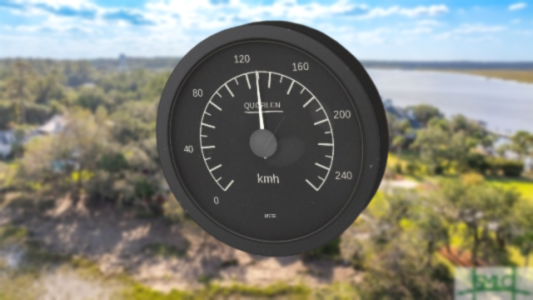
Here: **130** km/h
